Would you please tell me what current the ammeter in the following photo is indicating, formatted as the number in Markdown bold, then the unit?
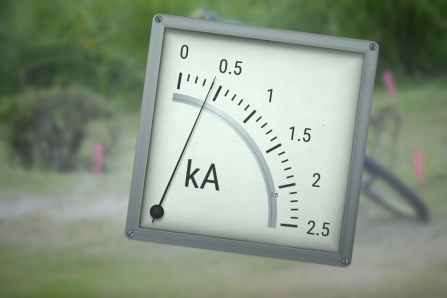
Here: **0.4** kA
